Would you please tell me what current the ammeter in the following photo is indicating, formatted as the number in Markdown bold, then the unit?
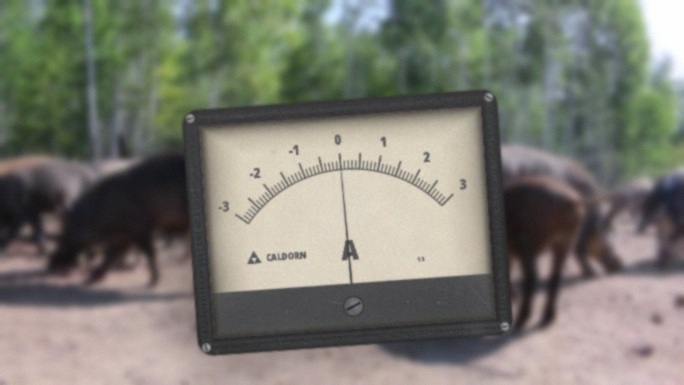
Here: **0** A
